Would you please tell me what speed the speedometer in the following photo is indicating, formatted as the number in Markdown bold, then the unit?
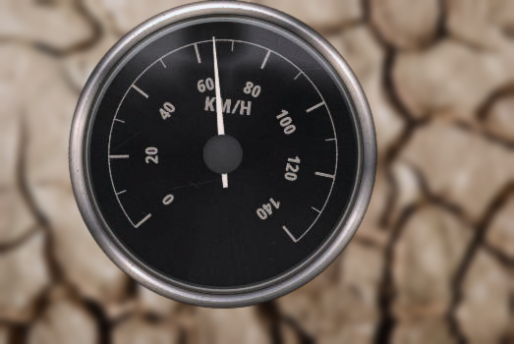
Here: **65** km/h
